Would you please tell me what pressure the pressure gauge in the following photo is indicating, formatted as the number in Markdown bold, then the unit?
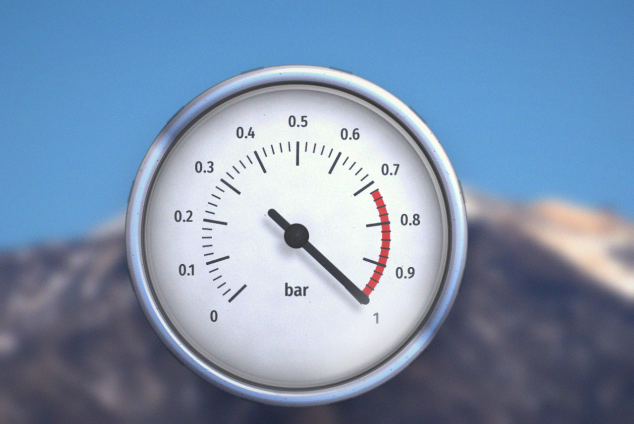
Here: **0.99** bar
